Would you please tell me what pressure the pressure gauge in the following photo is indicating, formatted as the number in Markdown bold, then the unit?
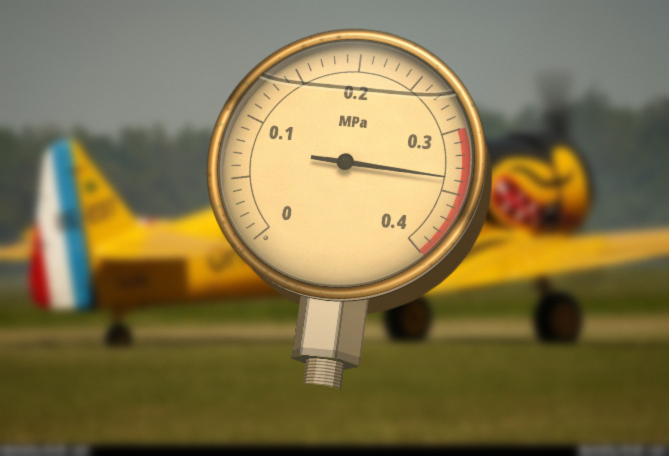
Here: **0.34** MPa
